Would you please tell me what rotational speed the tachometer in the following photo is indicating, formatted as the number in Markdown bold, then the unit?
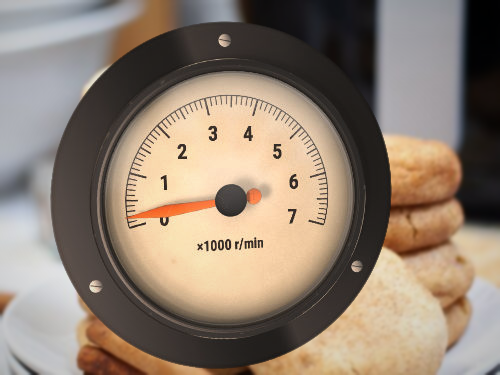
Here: **200** rpm
